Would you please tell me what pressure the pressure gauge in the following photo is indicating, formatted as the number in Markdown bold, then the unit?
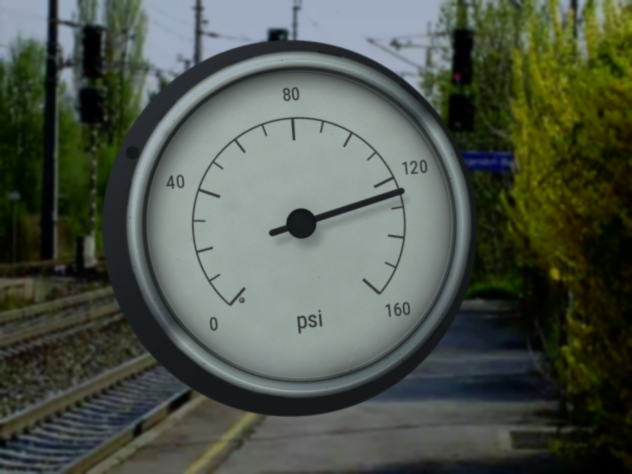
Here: **125** psi
